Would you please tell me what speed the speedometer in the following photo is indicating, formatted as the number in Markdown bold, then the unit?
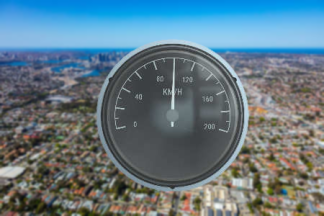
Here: **100** km/h
